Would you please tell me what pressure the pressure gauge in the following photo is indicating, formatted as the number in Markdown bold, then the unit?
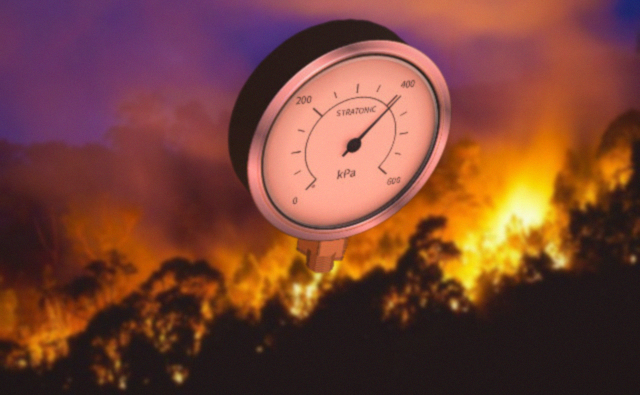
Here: **400** kPa
